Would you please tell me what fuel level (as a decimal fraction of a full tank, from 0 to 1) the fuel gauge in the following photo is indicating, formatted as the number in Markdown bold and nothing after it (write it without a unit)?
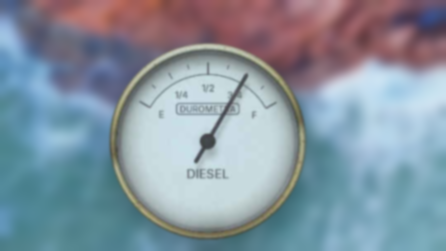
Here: **0.75**
